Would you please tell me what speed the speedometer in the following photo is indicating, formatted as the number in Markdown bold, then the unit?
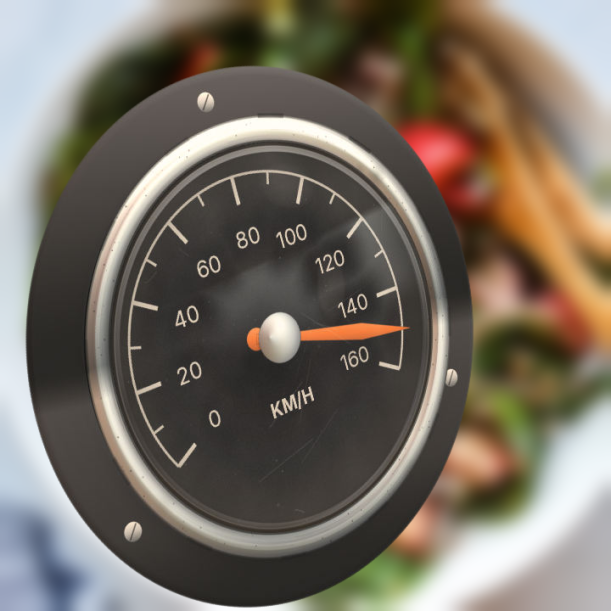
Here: **150** km/h
